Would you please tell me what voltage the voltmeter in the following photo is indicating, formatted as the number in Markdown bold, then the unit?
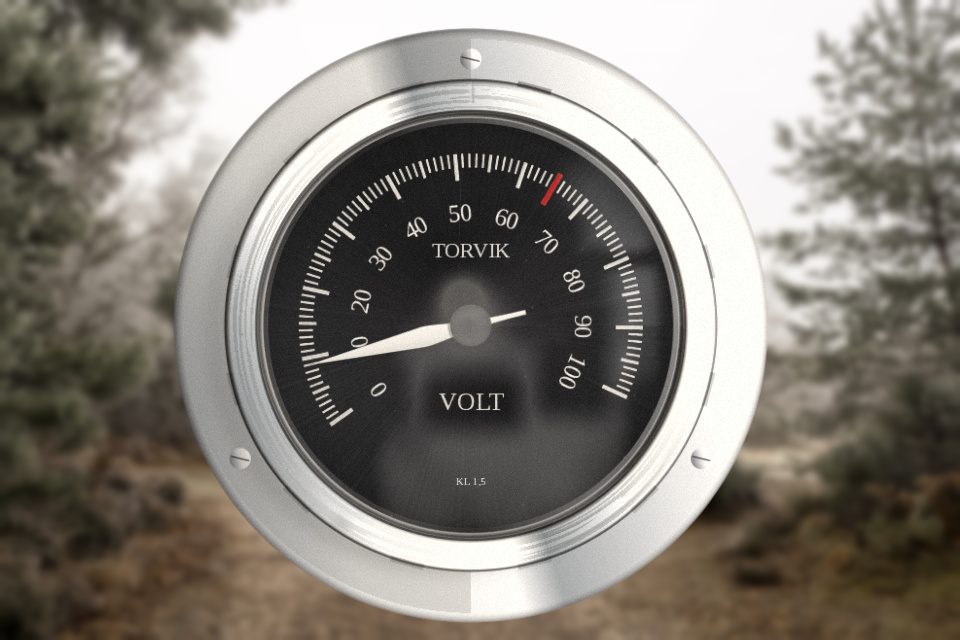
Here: **9** V
